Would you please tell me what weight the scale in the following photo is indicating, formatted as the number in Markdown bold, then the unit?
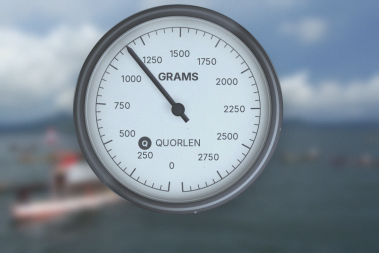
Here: **1150** g
